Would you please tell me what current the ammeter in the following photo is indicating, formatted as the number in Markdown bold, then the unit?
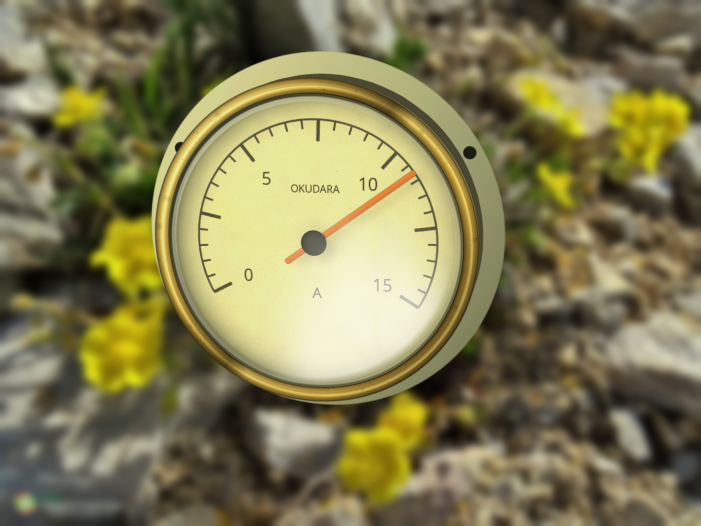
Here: **10.75** A
